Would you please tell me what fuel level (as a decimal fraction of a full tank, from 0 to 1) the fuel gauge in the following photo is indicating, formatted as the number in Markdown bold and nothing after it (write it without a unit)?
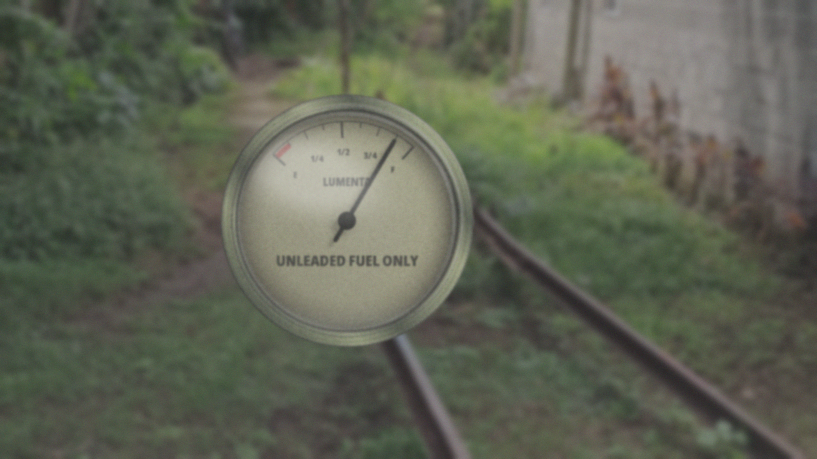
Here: **0.875**
